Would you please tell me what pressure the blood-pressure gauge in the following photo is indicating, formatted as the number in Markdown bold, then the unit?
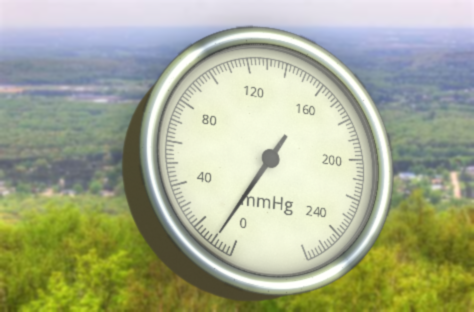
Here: **10** mmHg
